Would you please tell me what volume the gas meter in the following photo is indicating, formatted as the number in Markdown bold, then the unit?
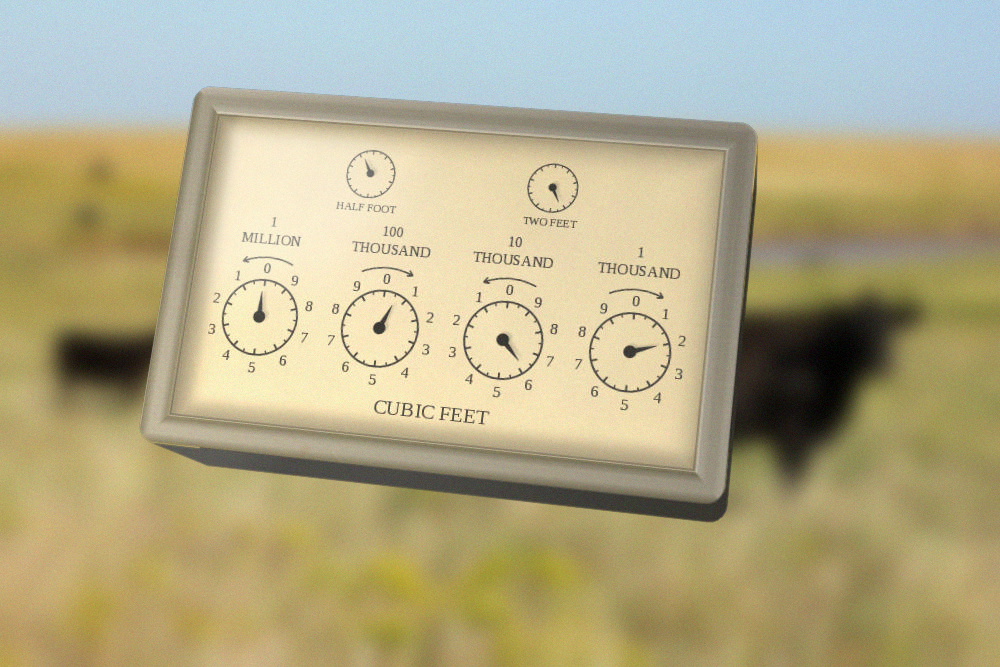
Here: **6200** ft³
